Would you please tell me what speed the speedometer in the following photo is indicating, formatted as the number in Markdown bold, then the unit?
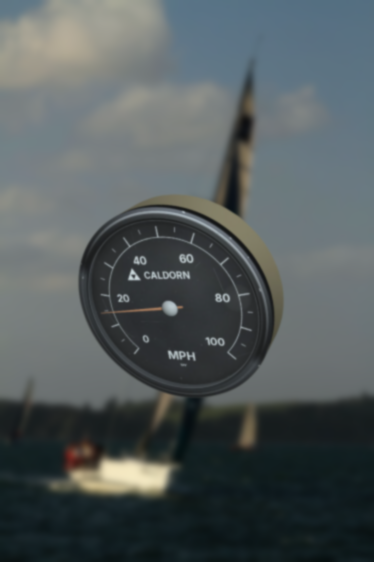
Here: **15** mph
